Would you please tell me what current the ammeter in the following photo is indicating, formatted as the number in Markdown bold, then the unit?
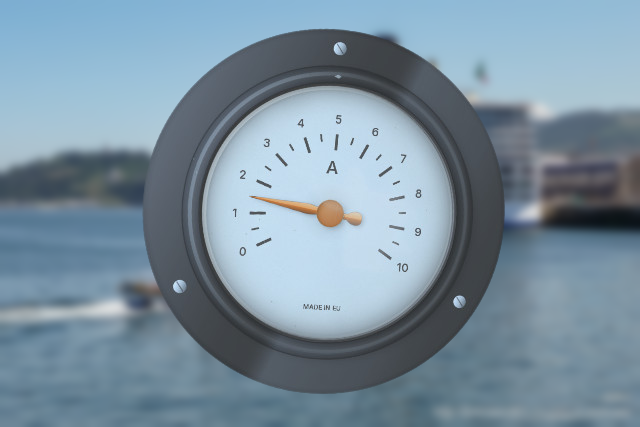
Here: **1.5** A
